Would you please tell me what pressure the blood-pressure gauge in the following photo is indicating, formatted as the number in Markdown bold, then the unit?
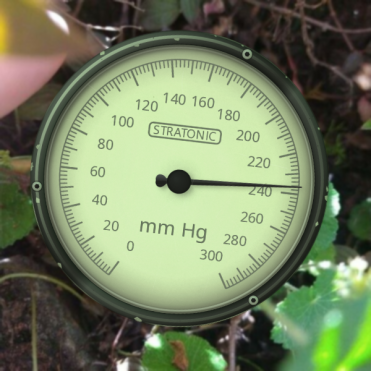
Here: **236** mmHg
